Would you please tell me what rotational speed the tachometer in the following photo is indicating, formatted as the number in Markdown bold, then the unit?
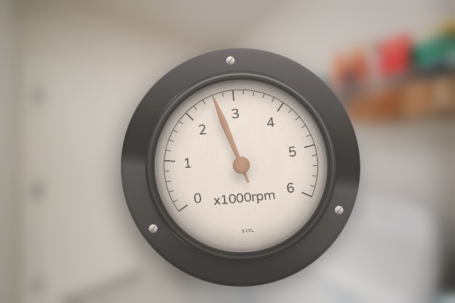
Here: **2600** rpm
